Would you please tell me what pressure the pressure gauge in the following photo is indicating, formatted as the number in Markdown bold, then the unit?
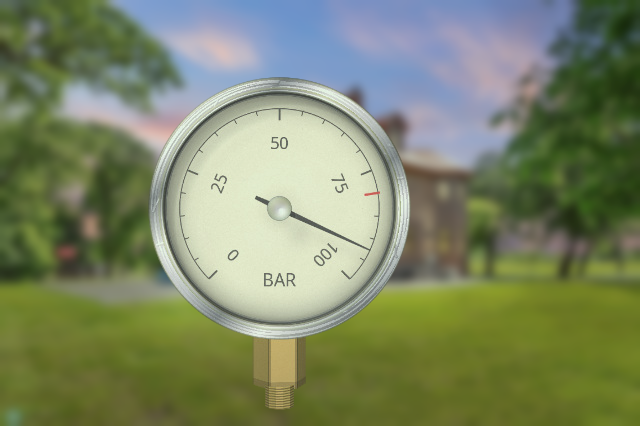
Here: **92.5** bar
